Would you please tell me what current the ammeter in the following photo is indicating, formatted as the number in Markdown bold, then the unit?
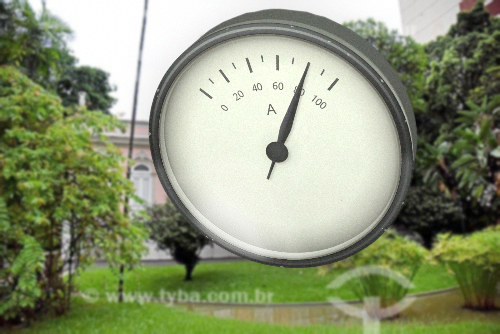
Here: **80** A
